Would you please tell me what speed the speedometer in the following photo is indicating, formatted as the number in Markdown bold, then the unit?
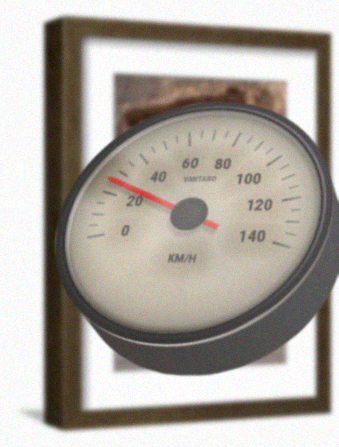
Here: **25** km/h
